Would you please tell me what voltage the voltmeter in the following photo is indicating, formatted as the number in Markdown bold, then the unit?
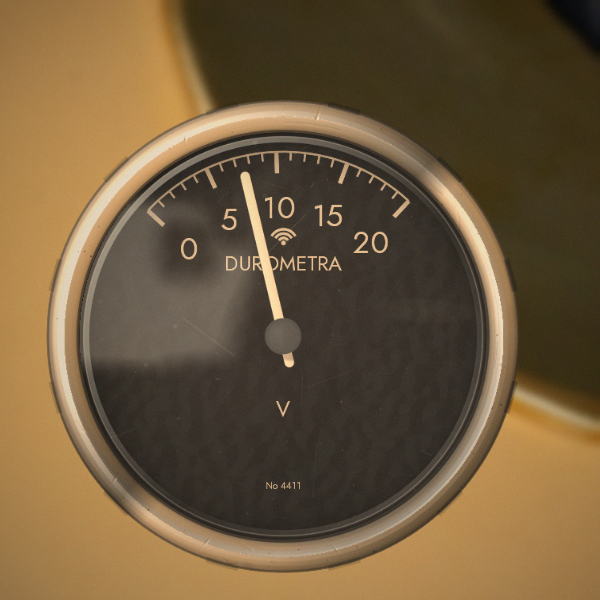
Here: **7.5** V
